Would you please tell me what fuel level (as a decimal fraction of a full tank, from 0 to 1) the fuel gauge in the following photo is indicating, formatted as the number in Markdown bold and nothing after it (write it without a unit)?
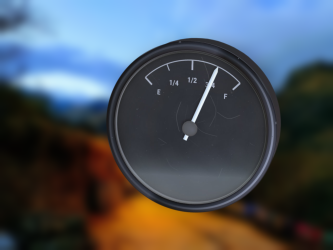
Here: **0.75**
